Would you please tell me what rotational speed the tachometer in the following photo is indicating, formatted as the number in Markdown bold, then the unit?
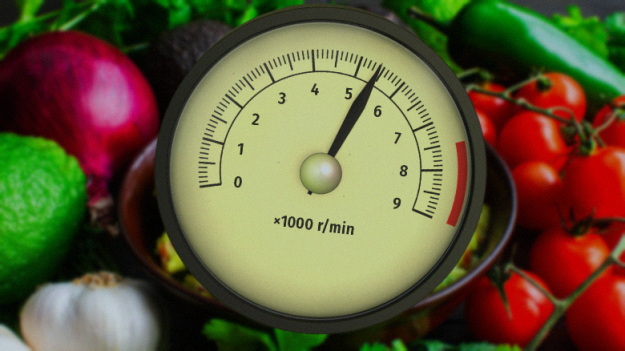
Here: **5400** rpm
